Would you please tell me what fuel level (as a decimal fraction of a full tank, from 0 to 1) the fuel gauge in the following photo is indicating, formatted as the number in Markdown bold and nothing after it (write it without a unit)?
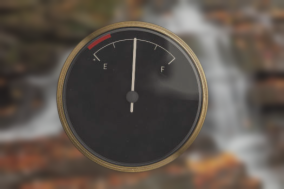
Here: **0.5**
